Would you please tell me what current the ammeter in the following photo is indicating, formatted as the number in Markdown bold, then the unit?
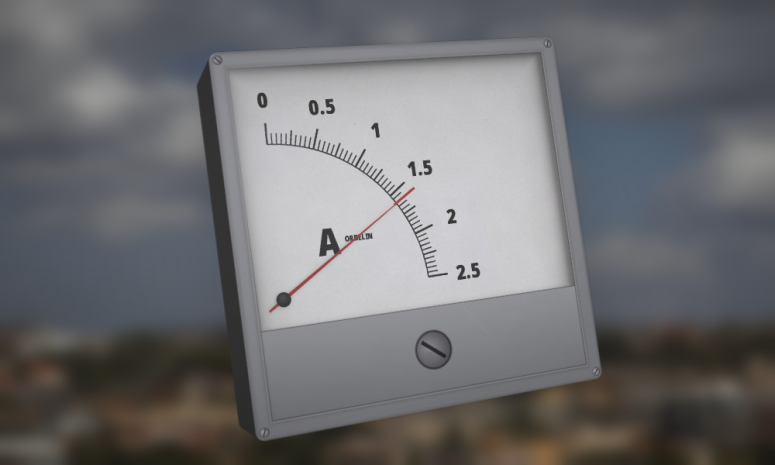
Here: **1.6** A
